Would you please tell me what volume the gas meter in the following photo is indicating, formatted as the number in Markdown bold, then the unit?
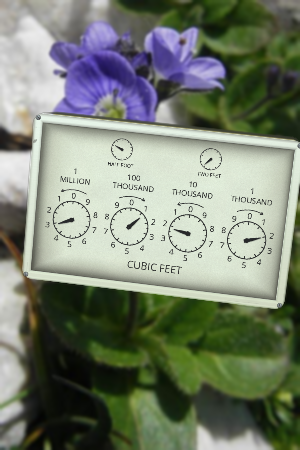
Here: **312200** ft³
